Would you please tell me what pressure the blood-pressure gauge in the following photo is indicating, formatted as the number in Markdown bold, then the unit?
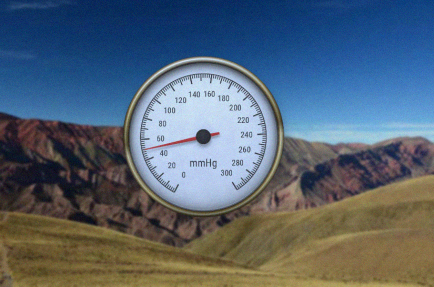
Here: **50** mmHg
